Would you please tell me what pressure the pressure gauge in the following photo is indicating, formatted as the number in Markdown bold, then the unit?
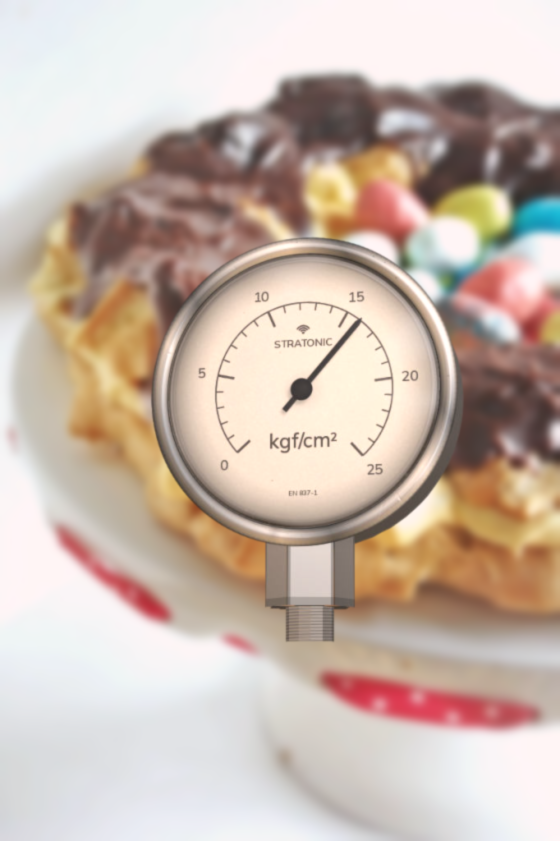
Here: **16** kg/cm²
